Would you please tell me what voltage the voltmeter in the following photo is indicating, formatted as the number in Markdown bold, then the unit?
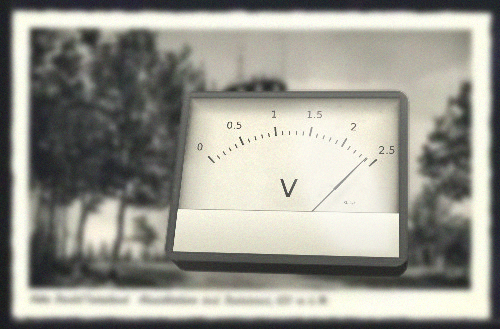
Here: **2.4** V
